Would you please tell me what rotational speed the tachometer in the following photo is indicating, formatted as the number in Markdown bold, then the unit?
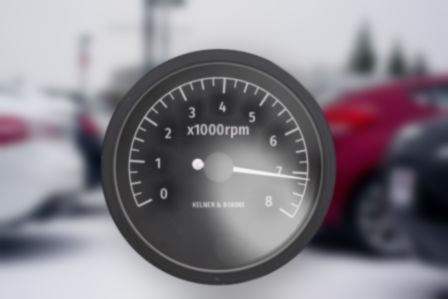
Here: **7125** rpm
